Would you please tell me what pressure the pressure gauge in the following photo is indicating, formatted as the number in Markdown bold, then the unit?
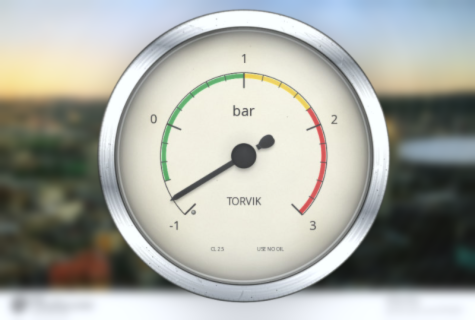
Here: **-0.8** bar
